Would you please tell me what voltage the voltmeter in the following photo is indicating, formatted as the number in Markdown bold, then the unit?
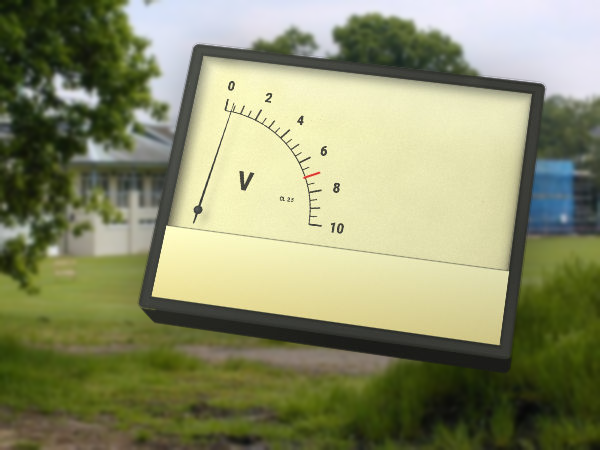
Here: **0.5** V
